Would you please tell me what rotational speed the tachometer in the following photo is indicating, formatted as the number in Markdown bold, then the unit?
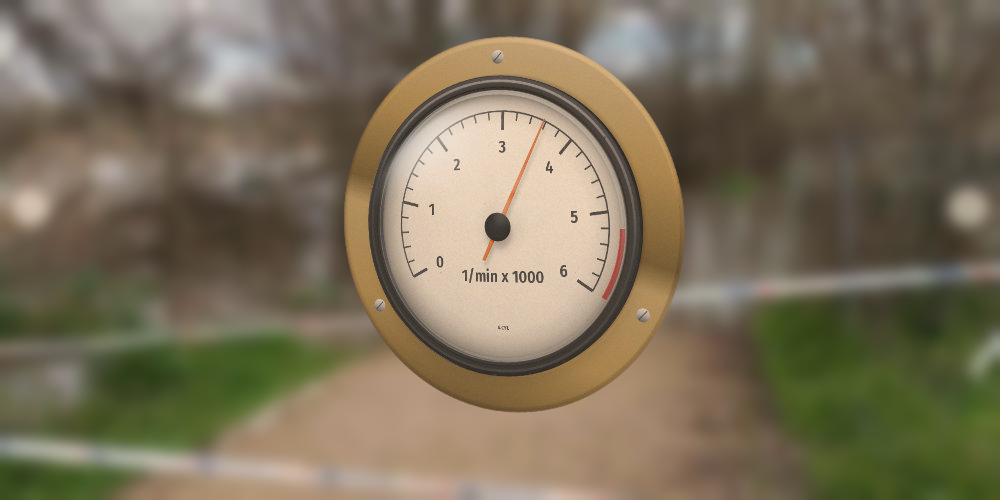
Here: **3600** rpm
